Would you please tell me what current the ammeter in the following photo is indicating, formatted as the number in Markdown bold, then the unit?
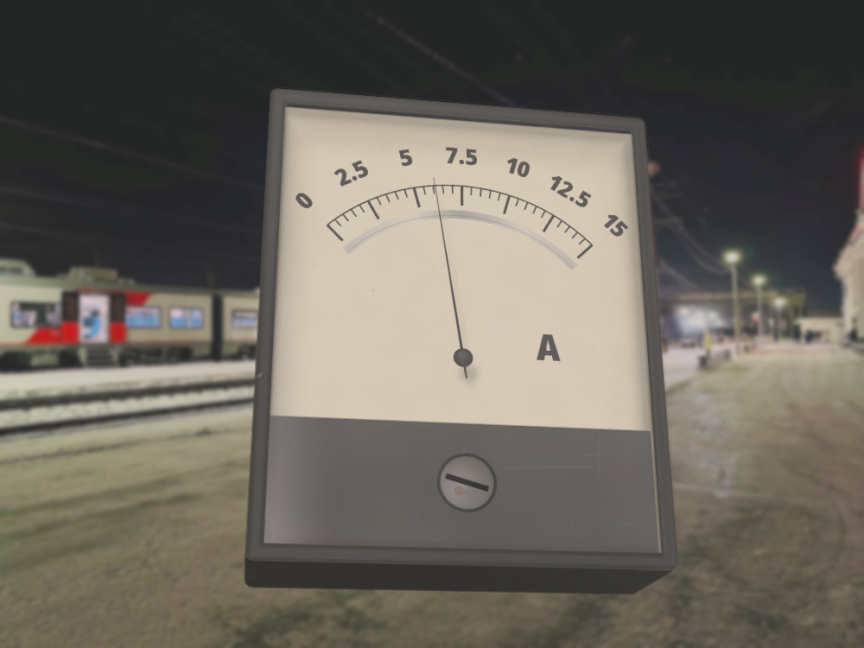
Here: **6** A
